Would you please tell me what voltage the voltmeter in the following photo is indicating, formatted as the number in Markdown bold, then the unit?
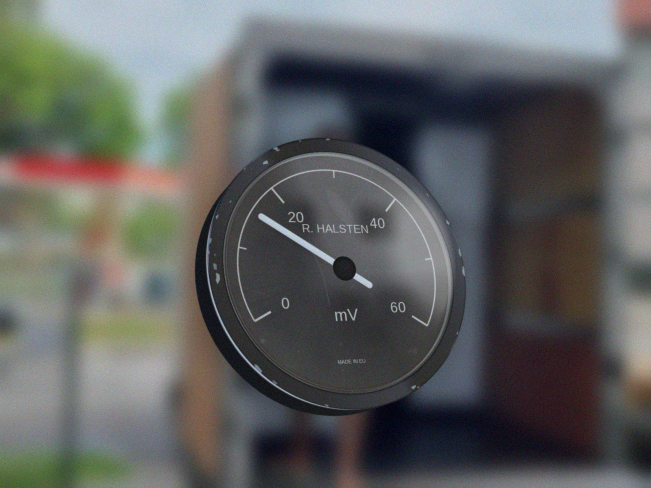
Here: **15** mV
